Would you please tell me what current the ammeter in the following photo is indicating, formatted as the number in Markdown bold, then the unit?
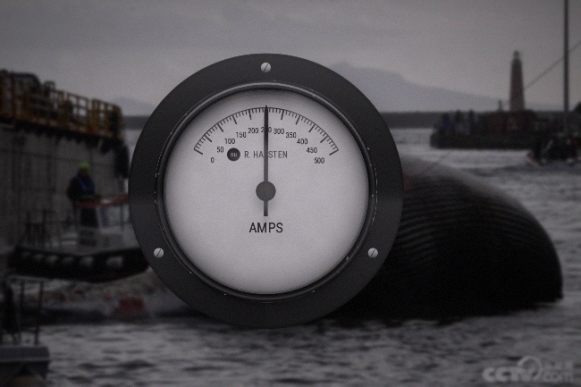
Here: **250** A
